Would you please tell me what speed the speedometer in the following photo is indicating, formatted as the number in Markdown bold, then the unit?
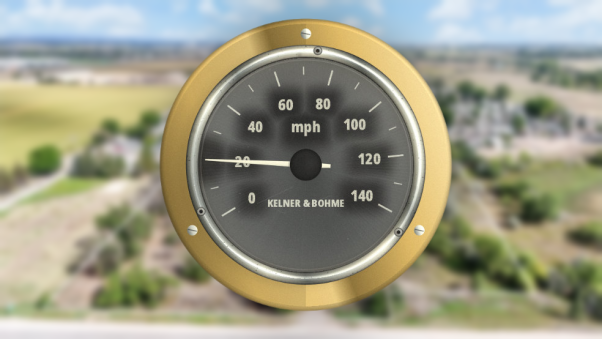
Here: **20** mph
